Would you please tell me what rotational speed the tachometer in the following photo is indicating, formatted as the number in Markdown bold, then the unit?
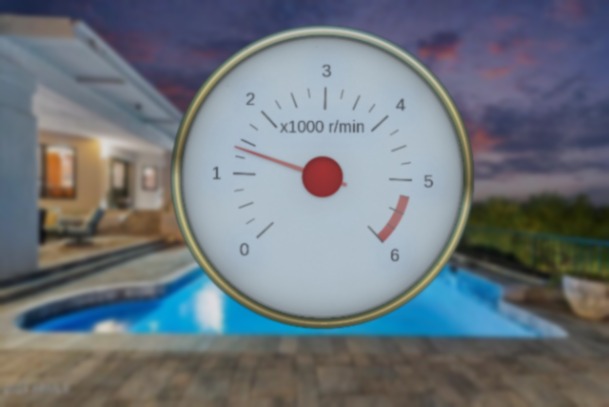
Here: **1375** rpm
